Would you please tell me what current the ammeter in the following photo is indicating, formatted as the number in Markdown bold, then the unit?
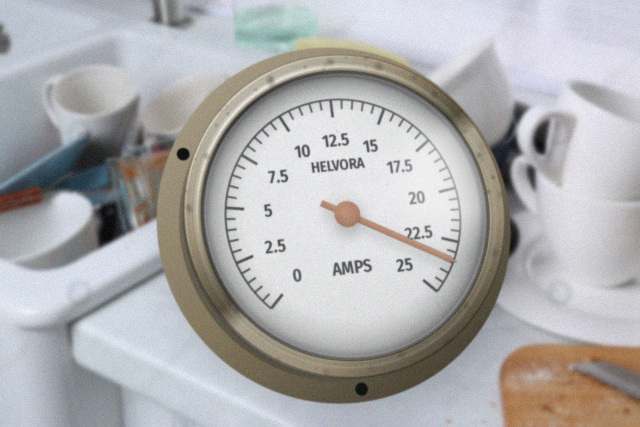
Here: **23.5** A
